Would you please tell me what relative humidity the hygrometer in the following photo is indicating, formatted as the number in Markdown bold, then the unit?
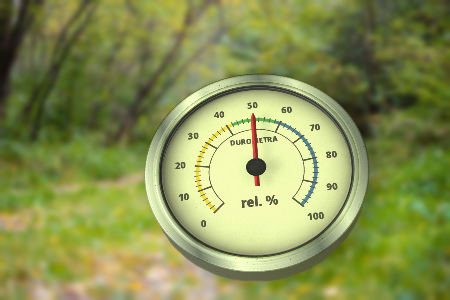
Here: **50** %
